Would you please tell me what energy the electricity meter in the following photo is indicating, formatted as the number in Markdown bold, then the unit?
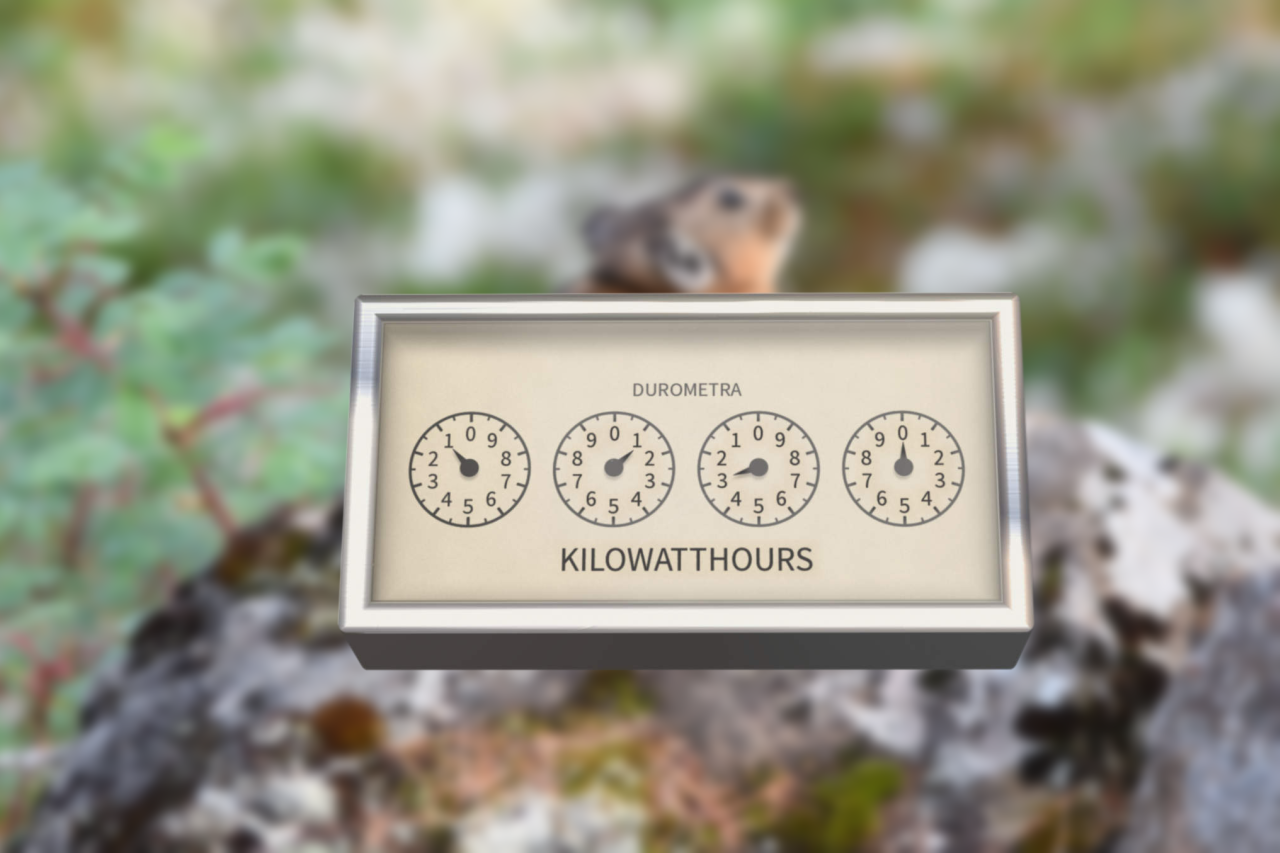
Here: **1130** kWh
